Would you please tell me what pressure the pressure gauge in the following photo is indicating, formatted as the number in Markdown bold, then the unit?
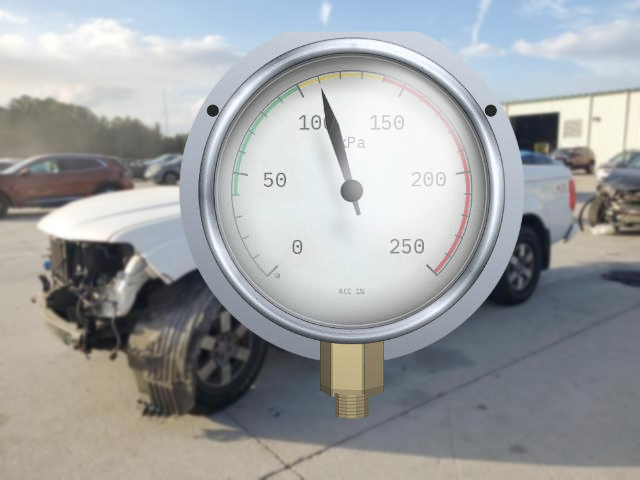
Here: **110** kPa
